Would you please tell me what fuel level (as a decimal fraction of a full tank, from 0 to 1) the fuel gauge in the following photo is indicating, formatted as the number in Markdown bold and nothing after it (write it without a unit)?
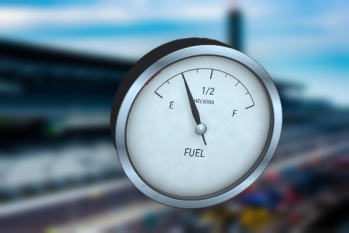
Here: **0.25**
